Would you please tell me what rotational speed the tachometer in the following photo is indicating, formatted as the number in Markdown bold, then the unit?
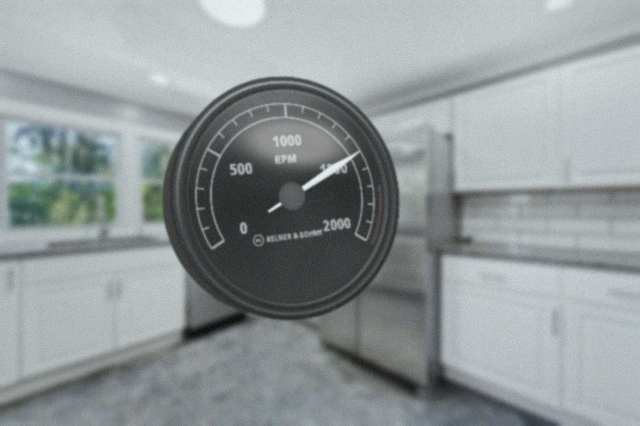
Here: **1500** rpm
